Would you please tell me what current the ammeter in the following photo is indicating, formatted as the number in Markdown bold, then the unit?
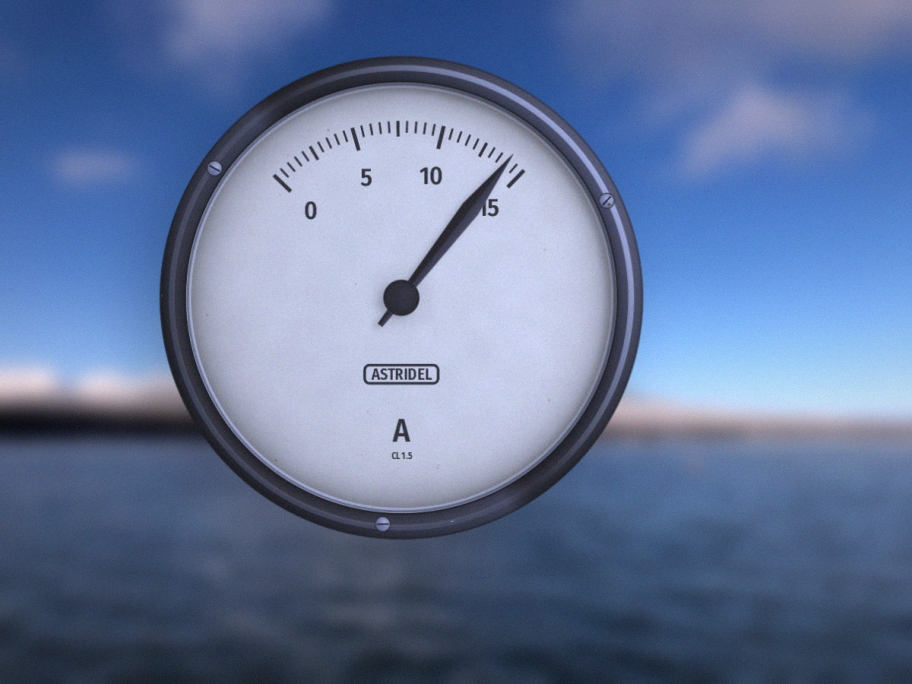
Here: **14** A
